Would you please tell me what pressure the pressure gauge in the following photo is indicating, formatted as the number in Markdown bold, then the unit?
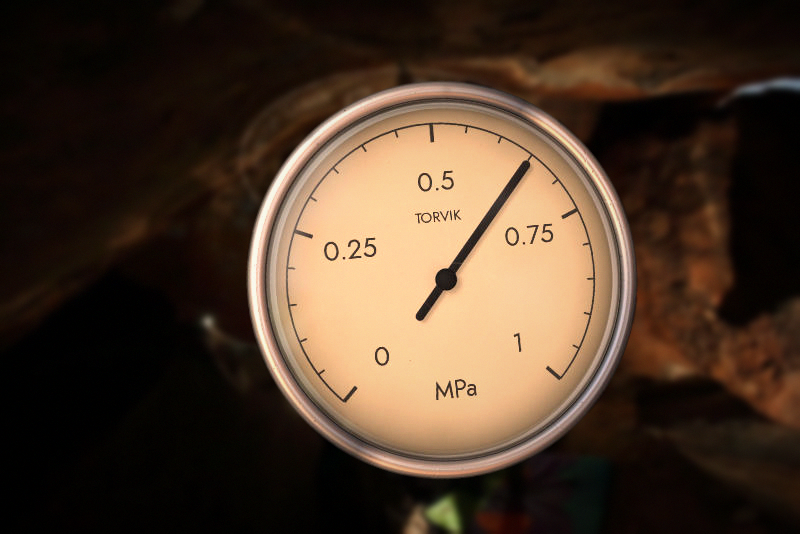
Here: **0.65** MPa
